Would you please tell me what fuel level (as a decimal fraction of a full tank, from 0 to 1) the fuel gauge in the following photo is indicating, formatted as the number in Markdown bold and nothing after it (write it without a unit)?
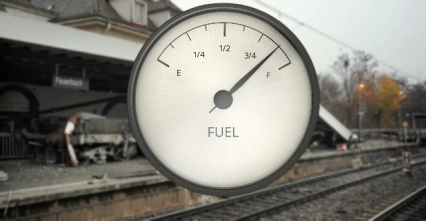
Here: **0.875**
